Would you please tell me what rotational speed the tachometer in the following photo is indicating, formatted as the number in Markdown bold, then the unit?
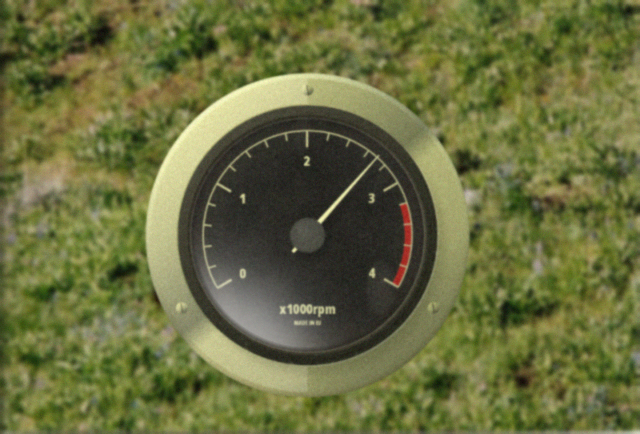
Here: **2700** rpm
